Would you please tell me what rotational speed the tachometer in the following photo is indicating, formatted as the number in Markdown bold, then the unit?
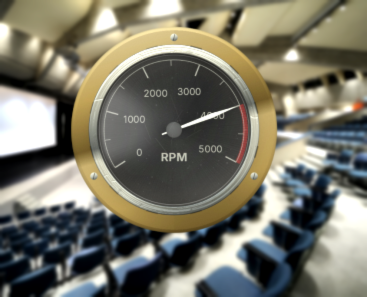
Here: **4000** rpm
